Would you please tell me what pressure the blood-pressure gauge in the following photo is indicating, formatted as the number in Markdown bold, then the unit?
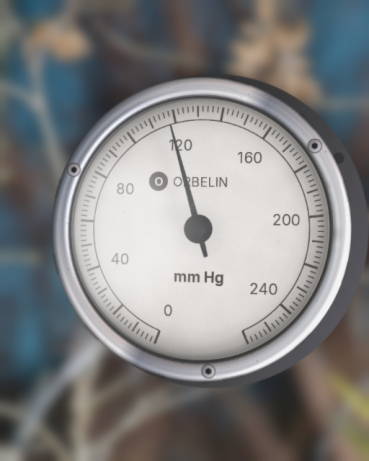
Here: **118** mmHg
